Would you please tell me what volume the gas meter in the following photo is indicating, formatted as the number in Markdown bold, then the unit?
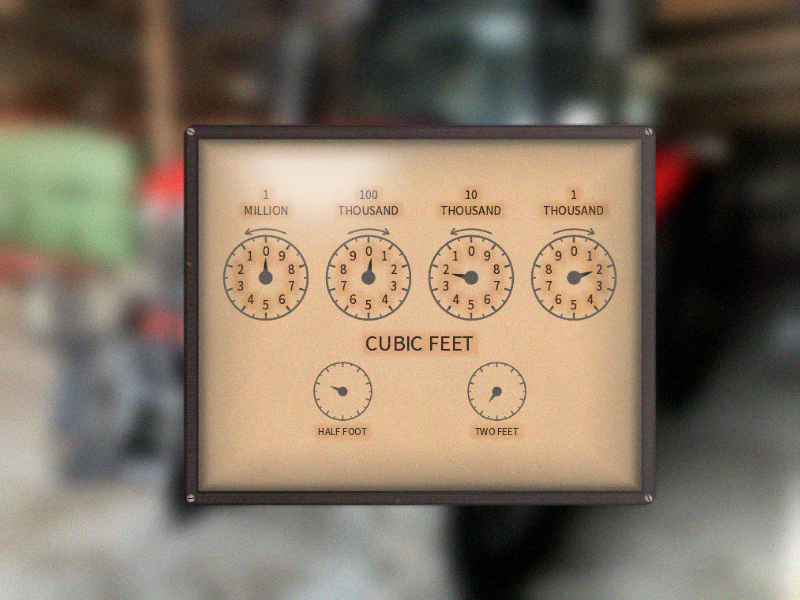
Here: **2200** ft³
